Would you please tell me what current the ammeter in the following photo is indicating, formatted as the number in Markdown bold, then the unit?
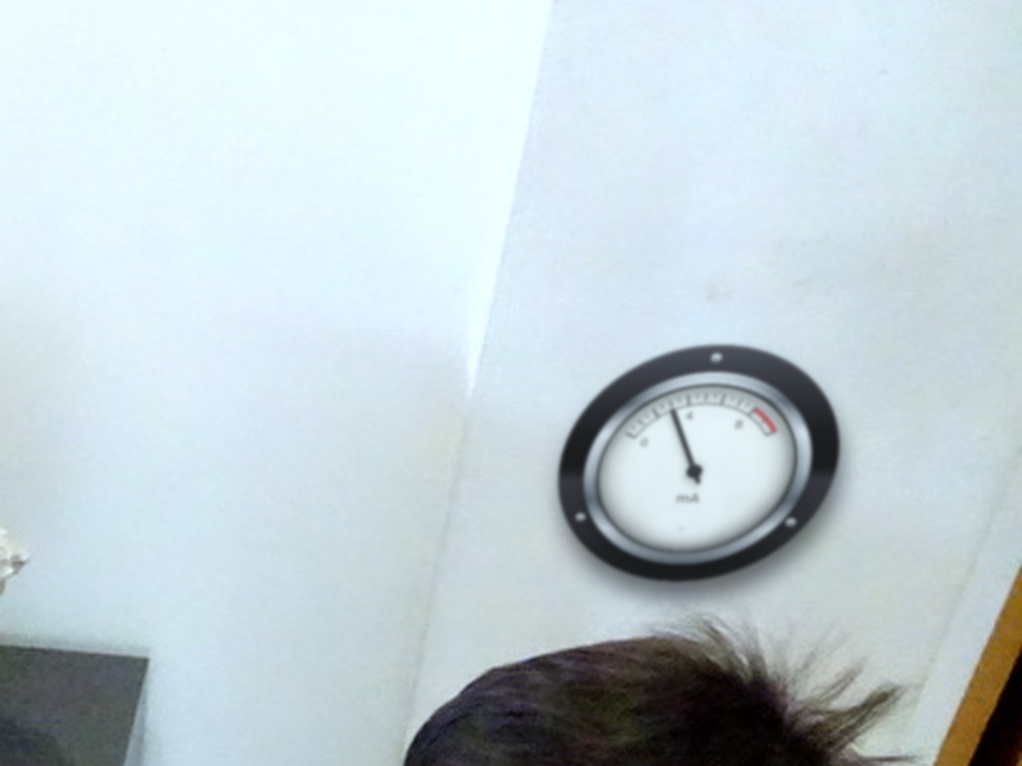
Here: **3** mA
